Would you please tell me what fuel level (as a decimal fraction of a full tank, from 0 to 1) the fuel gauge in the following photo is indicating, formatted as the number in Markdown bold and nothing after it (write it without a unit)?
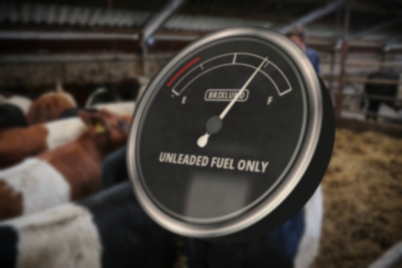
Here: **0.75**
